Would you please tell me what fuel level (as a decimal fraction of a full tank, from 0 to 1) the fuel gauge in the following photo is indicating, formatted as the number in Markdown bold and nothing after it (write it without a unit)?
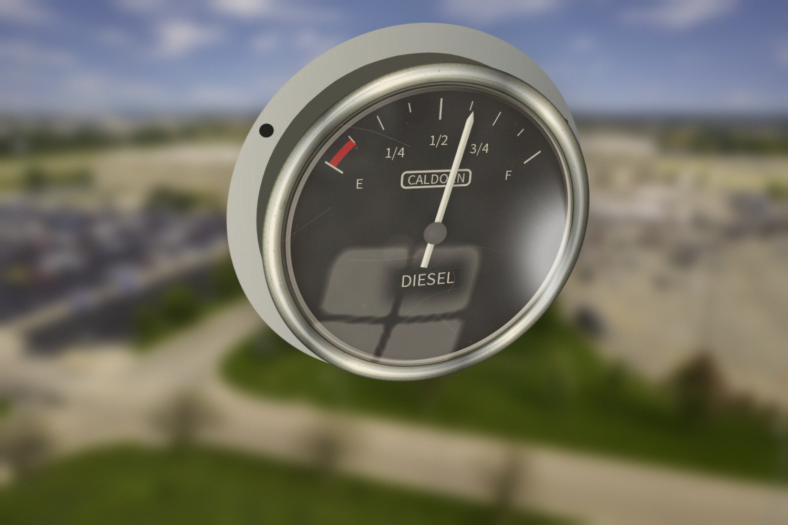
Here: **0.625**
